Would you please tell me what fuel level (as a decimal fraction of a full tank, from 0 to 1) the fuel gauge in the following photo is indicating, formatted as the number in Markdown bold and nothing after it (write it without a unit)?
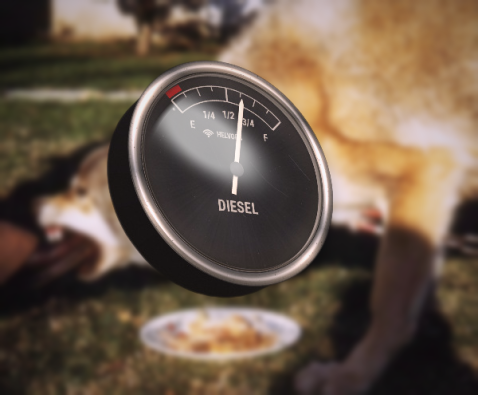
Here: **0.625**
